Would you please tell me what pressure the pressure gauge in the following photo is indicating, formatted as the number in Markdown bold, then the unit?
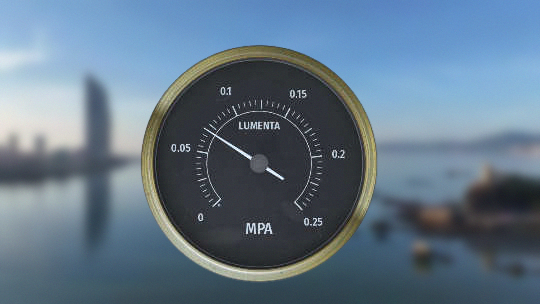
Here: **0.07** MPa
